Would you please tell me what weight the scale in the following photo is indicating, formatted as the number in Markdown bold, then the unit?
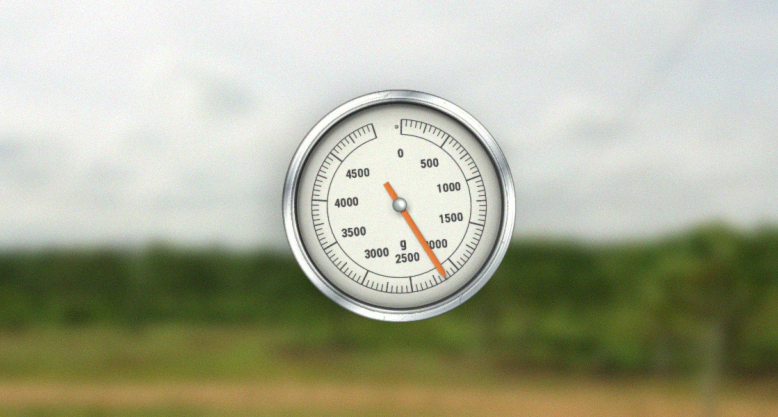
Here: **2150** g
